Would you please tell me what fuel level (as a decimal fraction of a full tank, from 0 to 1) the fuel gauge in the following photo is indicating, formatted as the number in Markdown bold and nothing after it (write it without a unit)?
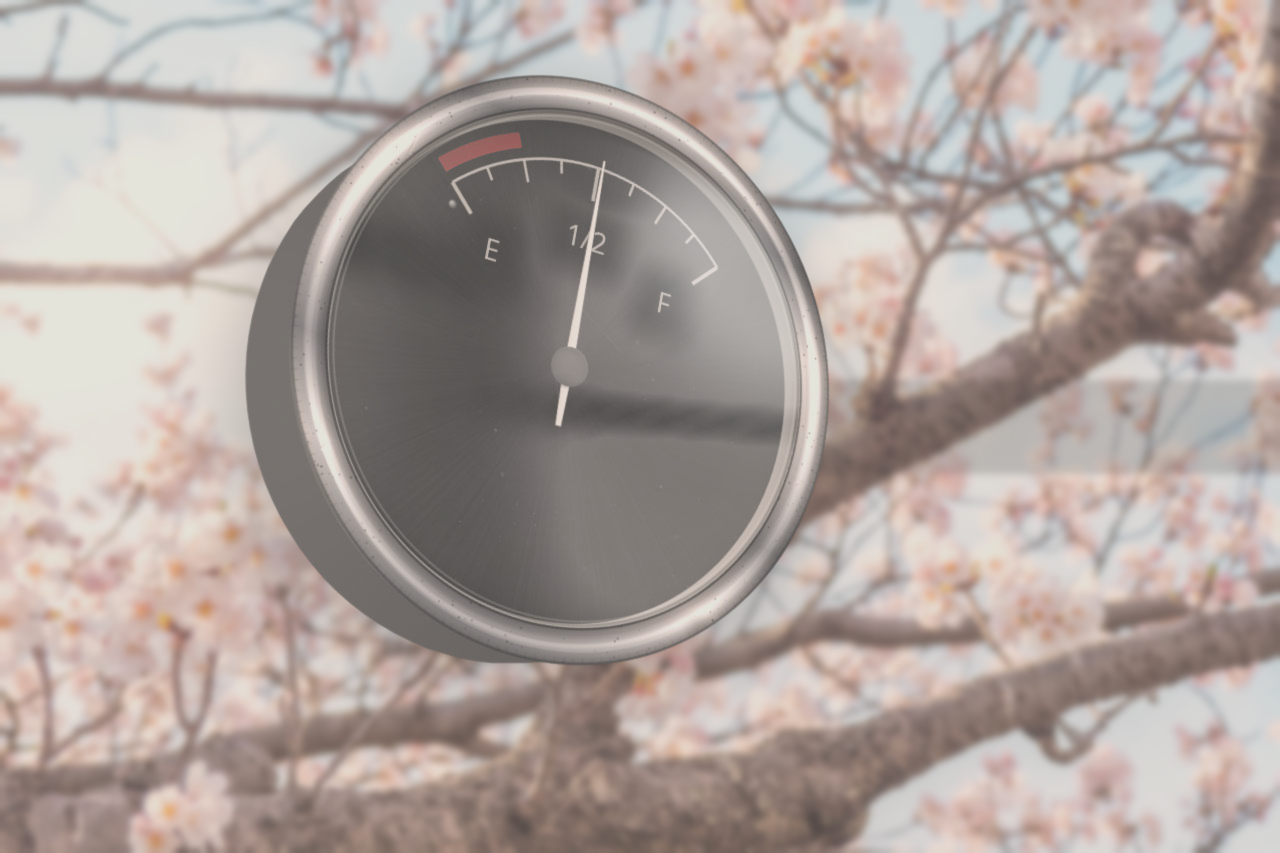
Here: **0.5**
